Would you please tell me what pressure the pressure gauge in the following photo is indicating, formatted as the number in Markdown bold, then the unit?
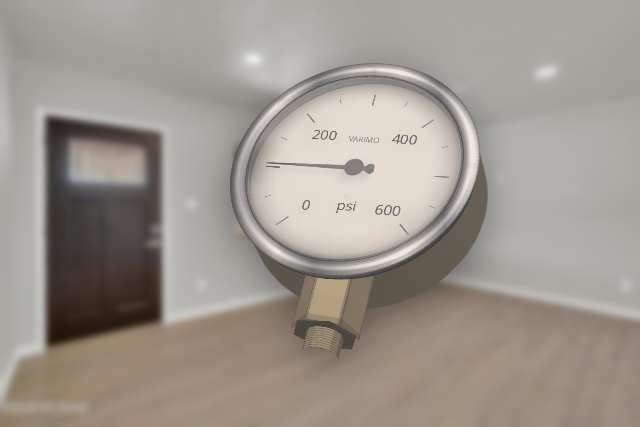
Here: **100** psi
